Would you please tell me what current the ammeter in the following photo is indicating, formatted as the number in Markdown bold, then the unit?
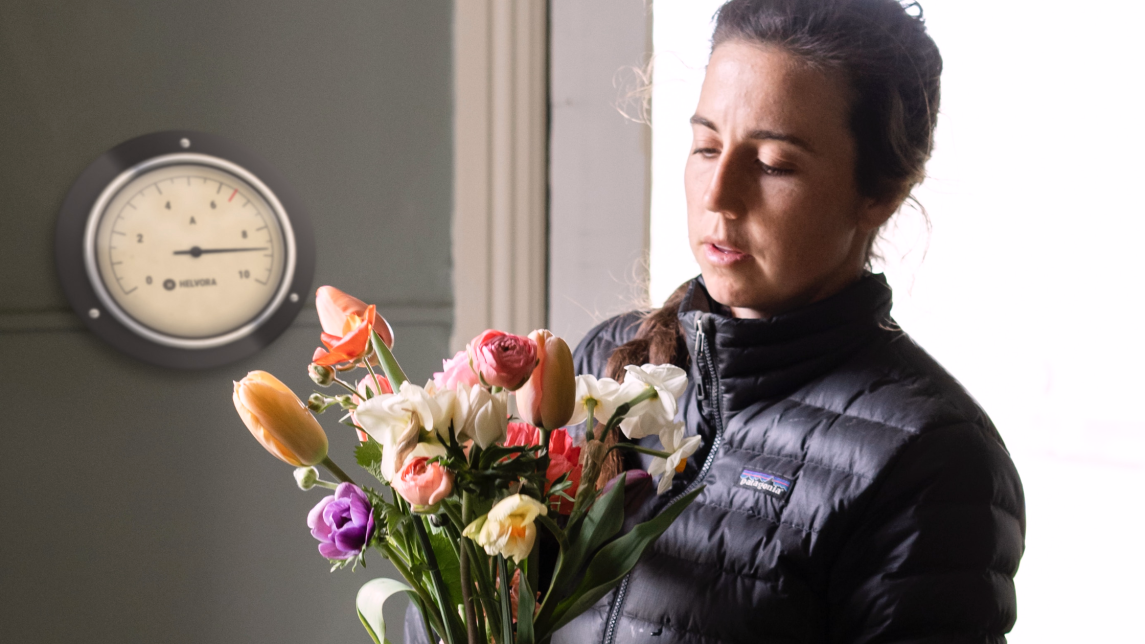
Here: **8.75** A
